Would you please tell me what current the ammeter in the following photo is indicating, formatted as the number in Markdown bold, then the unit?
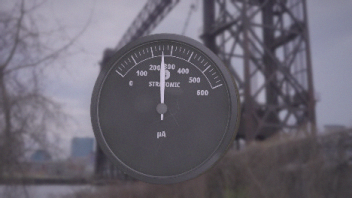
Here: **260** µA
